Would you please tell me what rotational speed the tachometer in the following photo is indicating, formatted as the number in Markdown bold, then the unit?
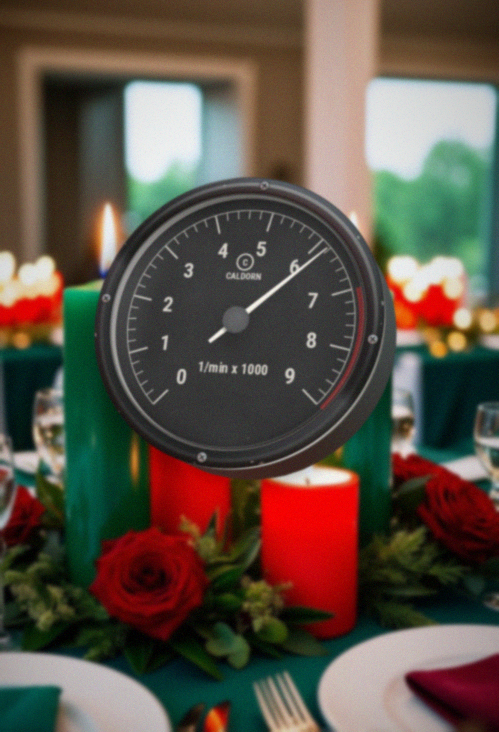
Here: **6200** rpm
